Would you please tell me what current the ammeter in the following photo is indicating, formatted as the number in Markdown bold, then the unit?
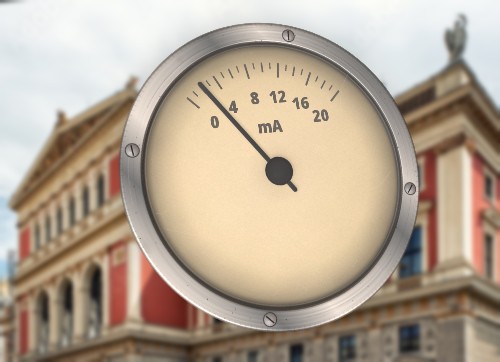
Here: **2** mA
